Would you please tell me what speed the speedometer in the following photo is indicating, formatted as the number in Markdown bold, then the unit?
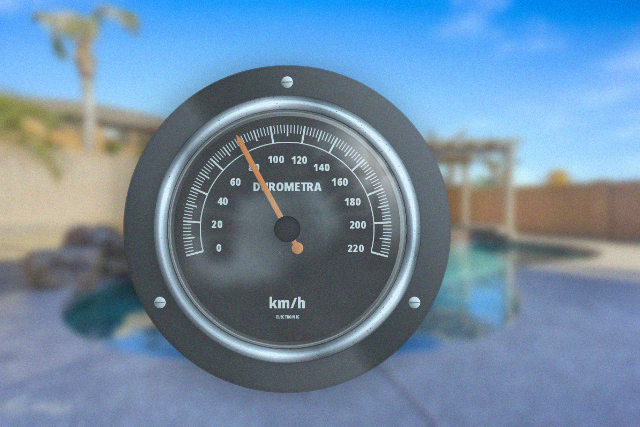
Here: **80** km/h
